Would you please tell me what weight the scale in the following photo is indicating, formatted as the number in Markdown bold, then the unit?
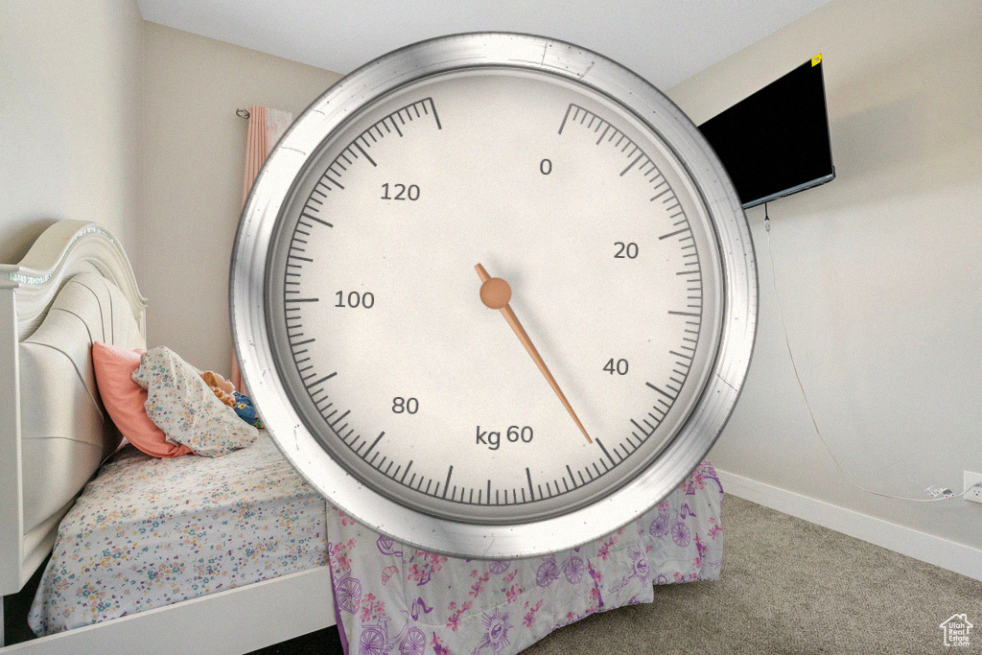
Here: **51** kg
